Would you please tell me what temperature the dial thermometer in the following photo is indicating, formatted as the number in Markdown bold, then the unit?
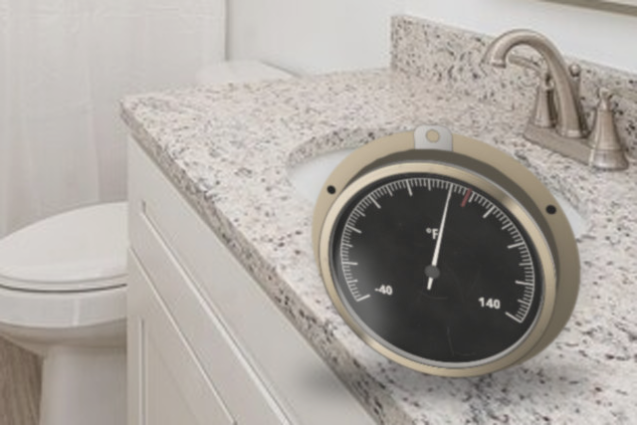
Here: **60** °F
